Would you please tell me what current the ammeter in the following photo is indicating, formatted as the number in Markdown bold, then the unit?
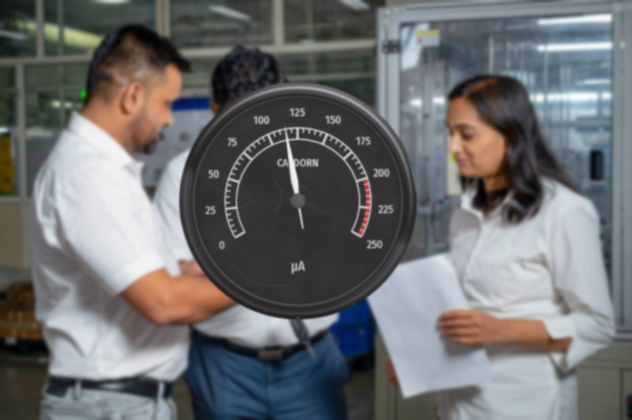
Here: **115** µA
